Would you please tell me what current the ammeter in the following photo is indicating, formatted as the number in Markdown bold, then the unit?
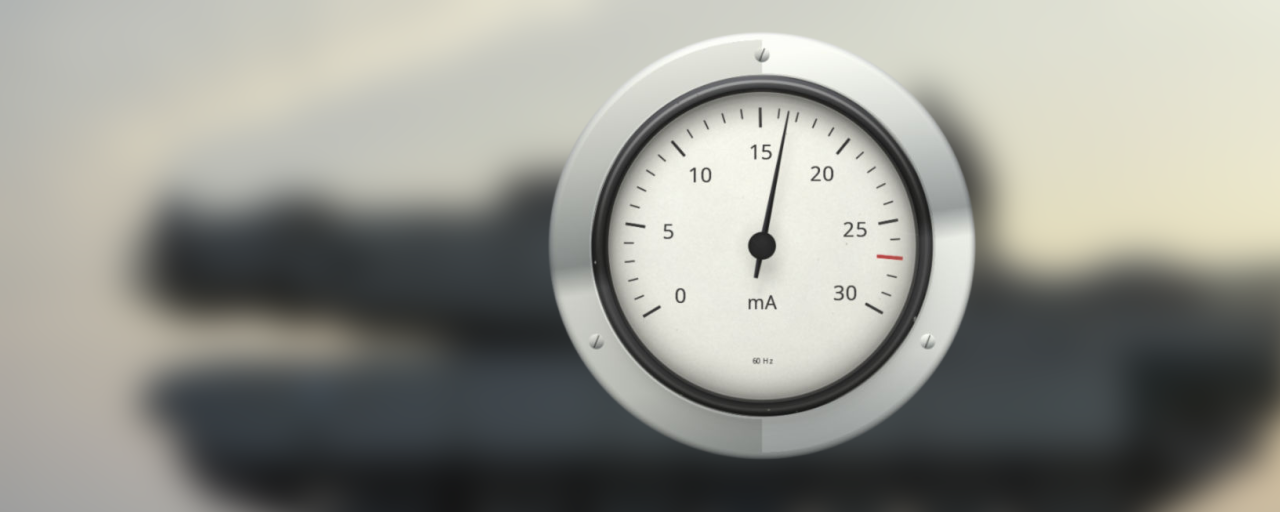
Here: **16.5** mA
